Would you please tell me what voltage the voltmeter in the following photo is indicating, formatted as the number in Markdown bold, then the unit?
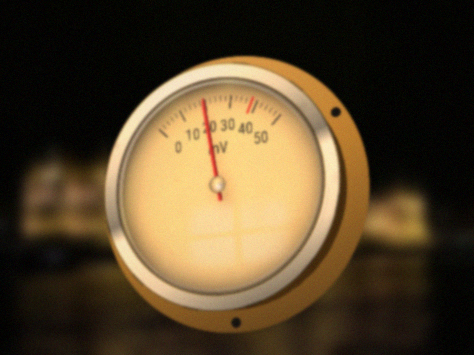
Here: **20** mV
